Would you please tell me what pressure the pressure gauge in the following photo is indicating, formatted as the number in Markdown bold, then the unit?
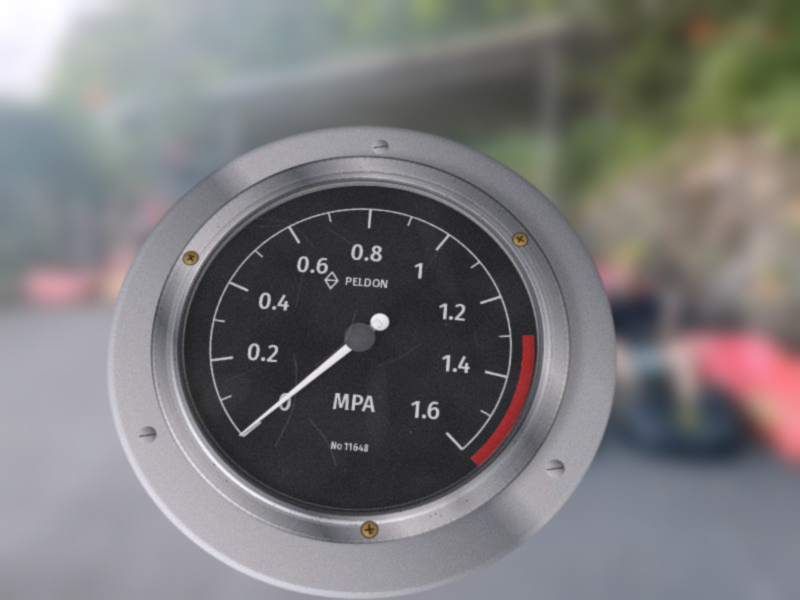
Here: **0** MPa
